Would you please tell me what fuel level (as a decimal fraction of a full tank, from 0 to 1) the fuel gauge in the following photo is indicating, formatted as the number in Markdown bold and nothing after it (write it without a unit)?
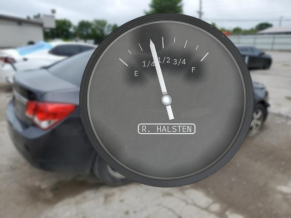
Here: **0.375**
